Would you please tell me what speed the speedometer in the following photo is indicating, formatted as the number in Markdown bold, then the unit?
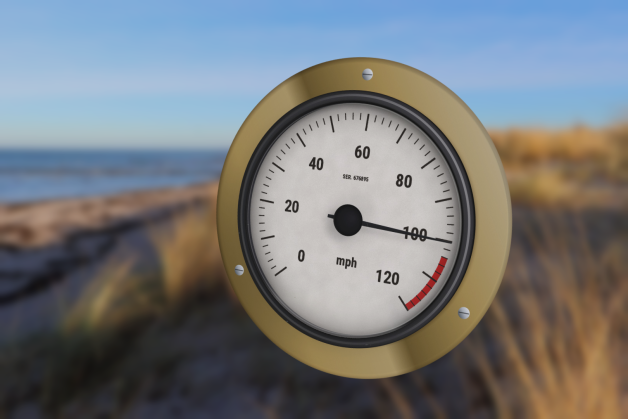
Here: **100** mph
